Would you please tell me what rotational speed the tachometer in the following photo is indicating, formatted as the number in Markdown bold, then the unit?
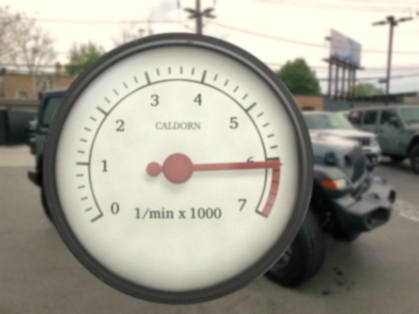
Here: **6100** rpm
